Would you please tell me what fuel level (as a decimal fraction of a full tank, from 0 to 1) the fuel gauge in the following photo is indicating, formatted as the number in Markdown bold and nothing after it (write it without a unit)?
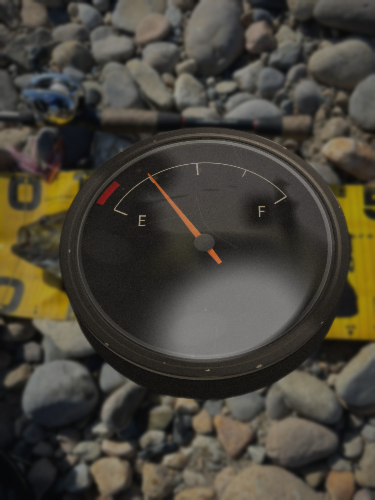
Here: **0.25**
